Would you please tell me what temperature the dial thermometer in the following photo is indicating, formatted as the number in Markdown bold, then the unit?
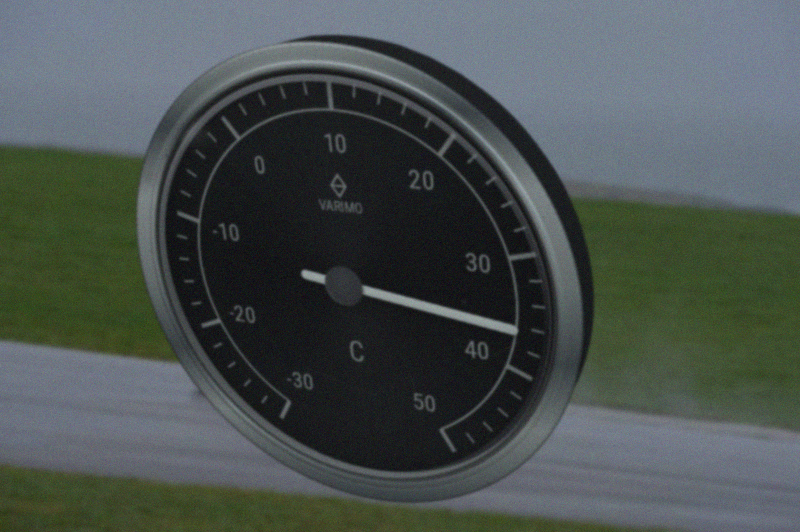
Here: **36** °C
